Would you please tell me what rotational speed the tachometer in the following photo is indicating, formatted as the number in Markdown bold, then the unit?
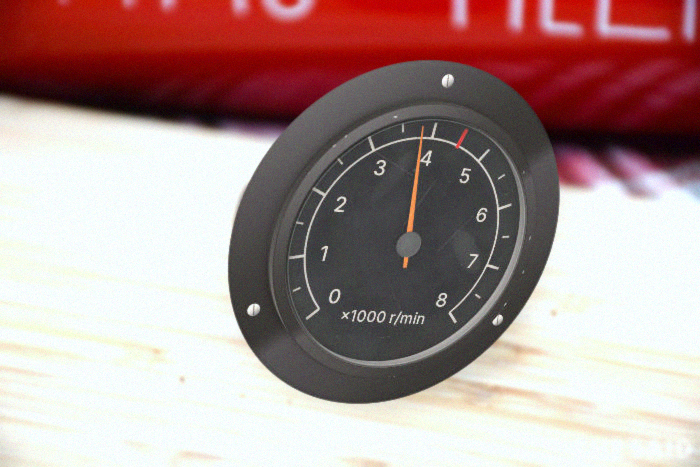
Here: **3750** rpm
